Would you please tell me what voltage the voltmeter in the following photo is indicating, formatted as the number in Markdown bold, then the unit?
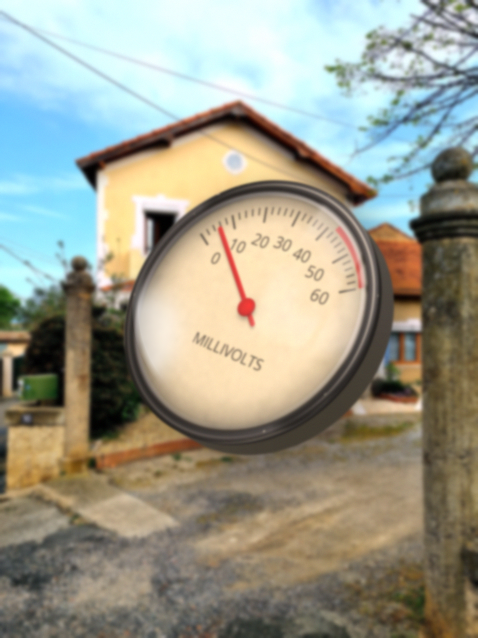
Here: **6** mV
